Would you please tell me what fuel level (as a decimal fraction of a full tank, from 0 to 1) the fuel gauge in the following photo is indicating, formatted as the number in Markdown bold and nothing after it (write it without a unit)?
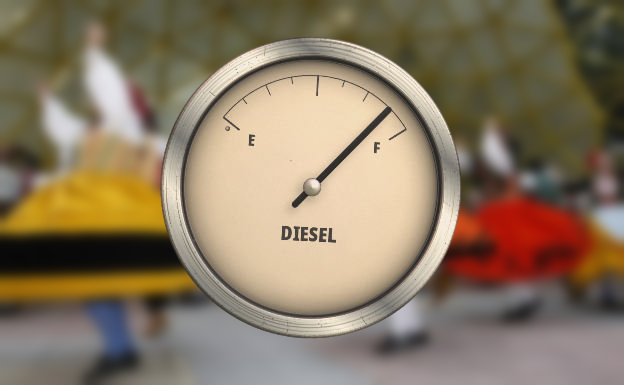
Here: **0.875**
